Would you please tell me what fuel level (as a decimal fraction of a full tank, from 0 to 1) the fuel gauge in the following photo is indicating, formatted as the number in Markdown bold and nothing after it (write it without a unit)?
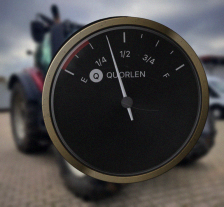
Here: **0.375**
